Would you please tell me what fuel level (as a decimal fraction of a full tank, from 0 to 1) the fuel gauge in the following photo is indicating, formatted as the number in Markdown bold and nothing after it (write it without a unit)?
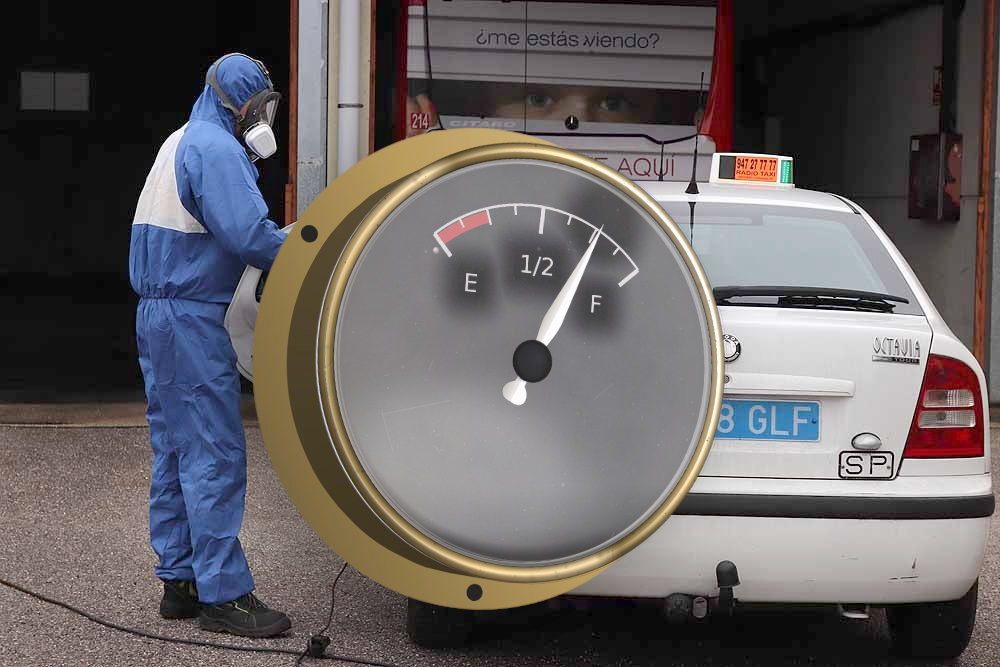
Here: **0.75**
